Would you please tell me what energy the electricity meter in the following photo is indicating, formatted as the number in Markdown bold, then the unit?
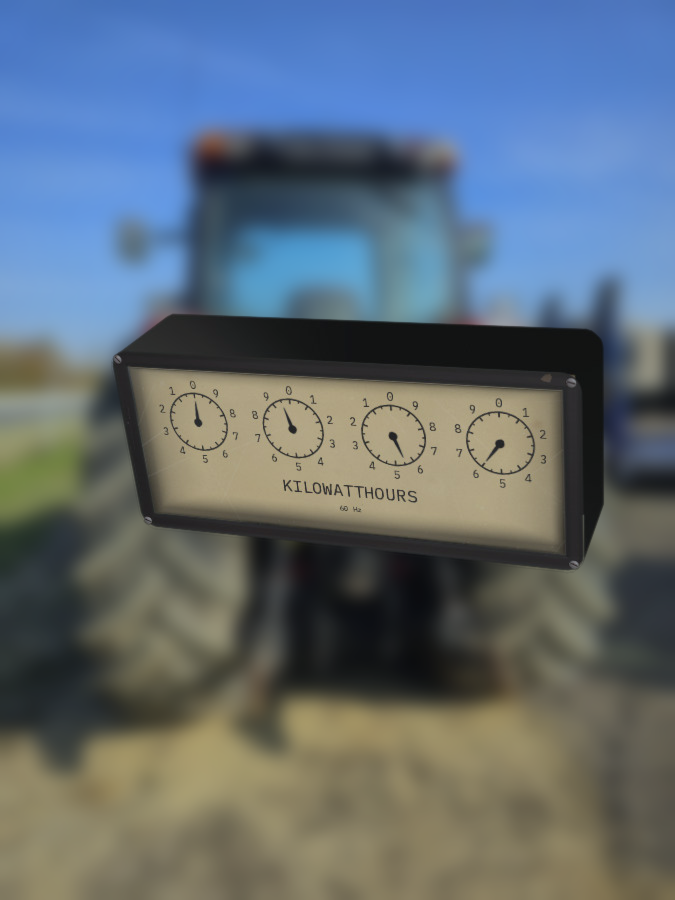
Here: **9956** kWh
